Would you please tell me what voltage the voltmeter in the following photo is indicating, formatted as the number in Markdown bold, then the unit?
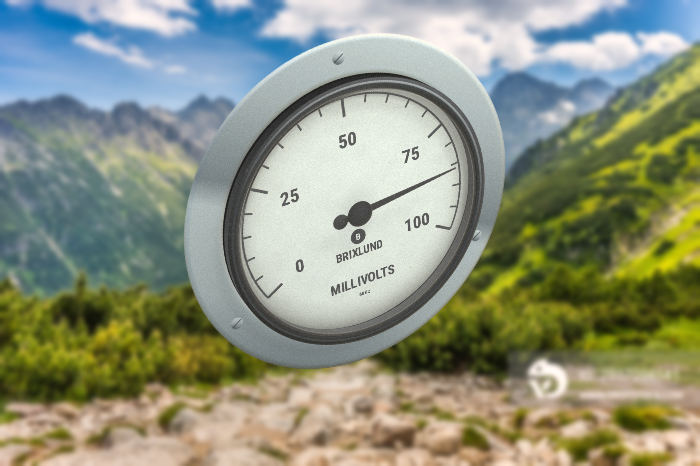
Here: **85** mV
